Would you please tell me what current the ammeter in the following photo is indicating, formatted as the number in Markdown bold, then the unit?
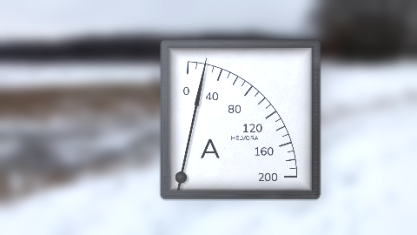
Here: **20** A
